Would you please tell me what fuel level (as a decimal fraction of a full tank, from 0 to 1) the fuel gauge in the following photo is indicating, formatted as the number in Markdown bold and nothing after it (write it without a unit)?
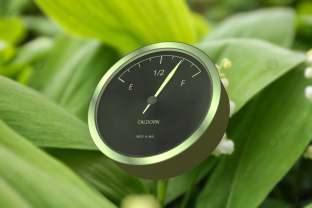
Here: **0.75**
